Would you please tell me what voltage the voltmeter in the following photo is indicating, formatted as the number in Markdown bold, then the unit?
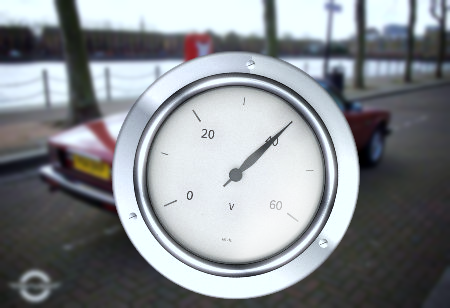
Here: **40** V
